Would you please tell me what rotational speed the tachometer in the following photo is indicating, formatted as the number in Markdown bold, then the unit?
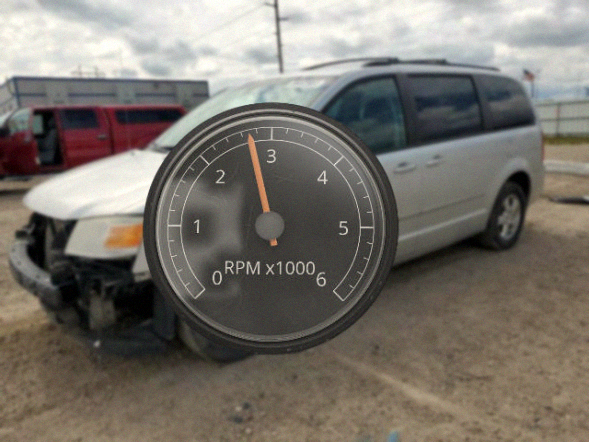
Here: **2700** rpm
